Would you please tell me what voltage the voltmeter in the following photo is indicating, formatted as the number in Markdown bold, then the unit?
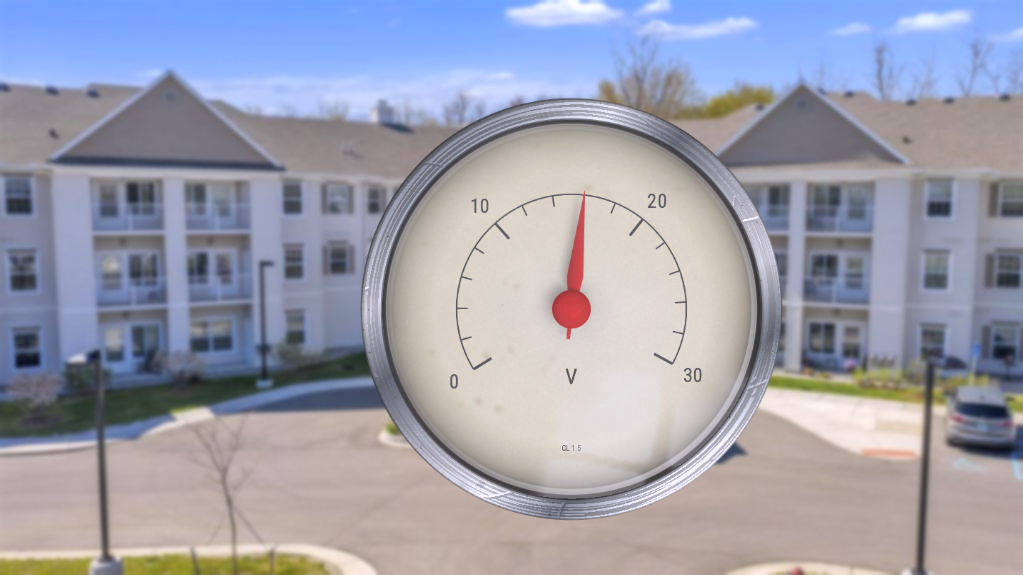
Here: **16** V
